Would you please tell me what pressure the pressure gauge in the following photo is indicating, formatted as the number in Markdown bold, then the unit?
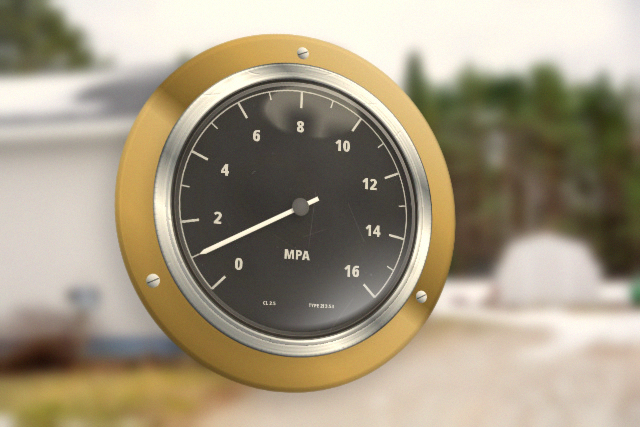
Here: **1** MPa
